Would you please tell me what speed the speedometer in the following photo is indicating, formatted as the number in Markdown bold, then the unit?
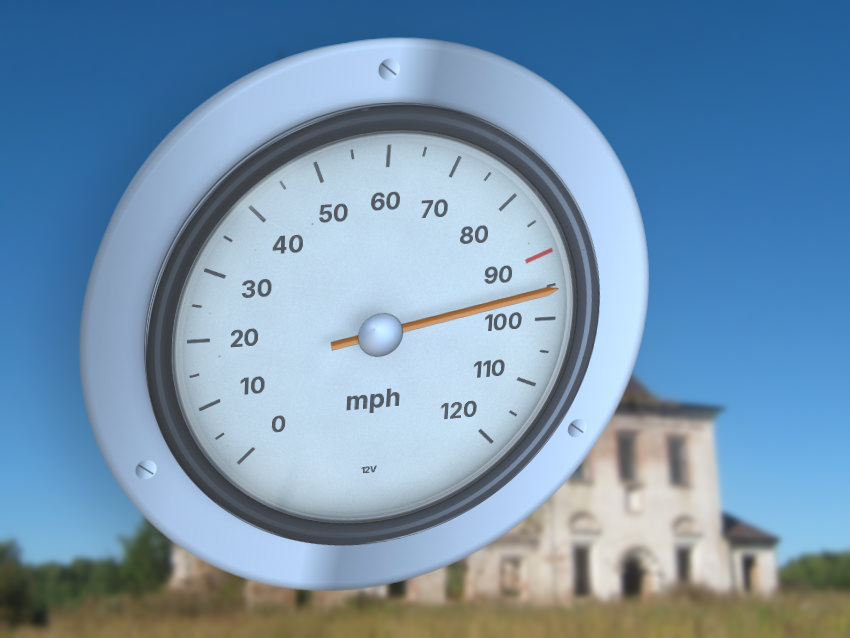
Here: **95** mph
